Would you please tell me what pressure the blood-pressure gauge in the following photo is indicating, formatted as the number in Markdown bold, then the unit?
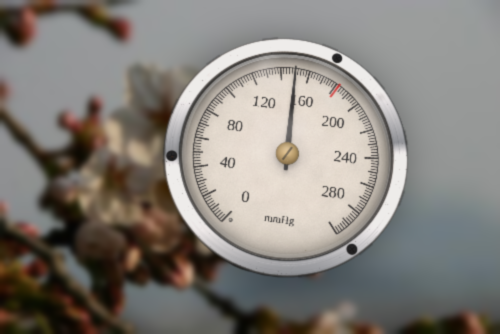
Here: **150** mmHg
